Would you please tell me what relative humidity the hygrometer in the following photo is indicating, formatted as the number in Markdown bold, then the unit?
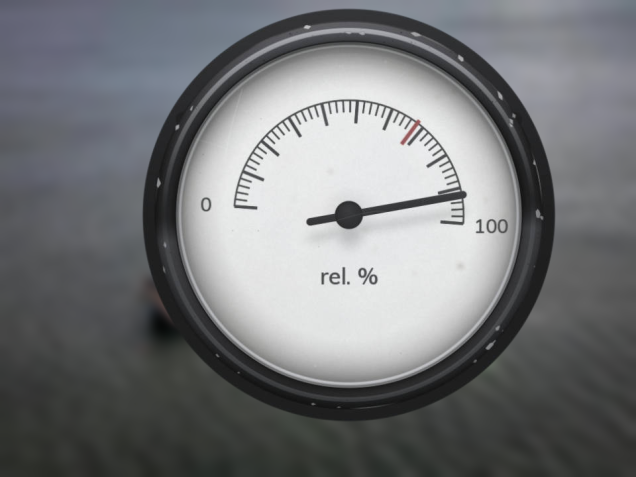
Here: **92** %
